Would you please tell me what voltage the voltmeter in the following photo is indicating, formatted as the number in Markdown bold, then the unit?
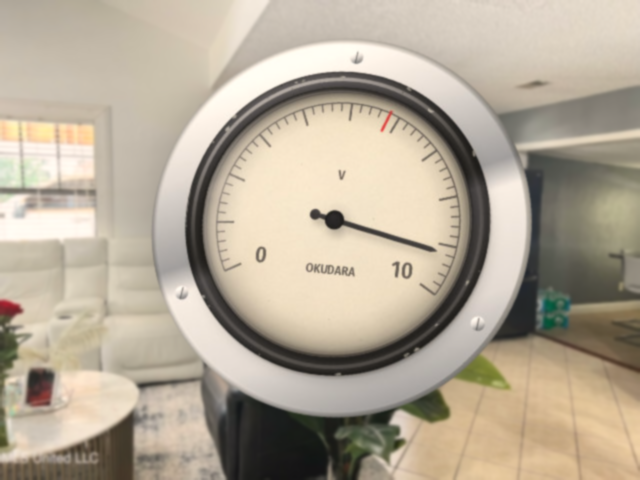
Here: **9.2** V
